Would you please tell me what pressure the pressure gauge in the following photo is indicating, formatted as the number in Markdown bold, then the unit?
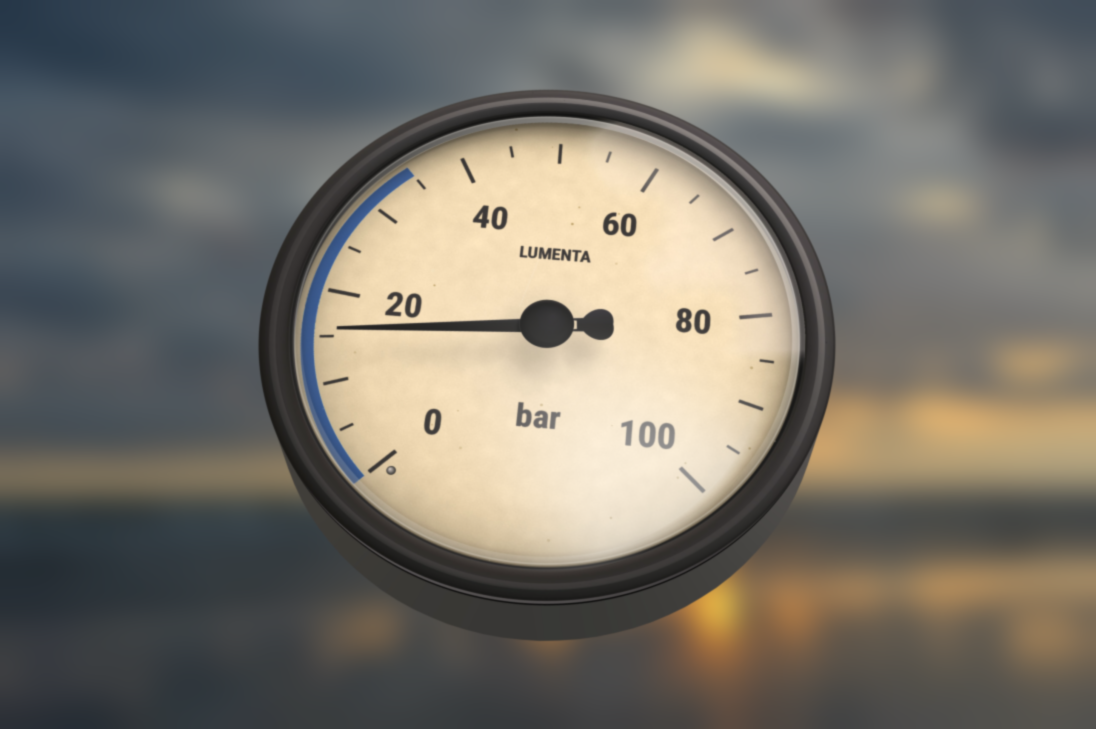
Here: **15** bar
